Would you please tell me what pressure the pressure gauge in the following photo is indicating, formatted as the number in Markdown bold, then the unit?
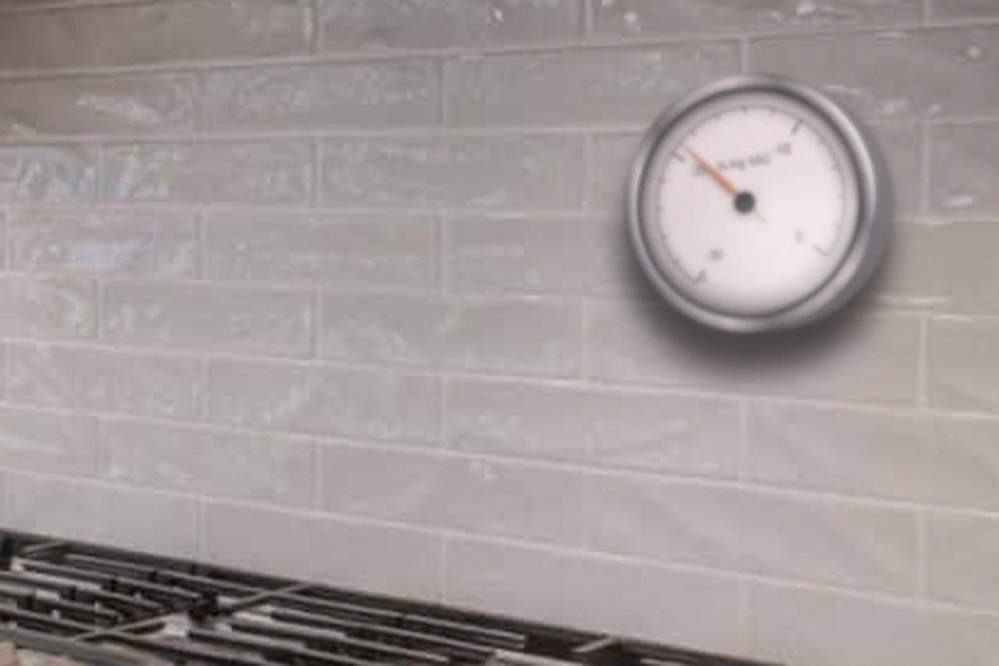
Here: **-19** inHg
